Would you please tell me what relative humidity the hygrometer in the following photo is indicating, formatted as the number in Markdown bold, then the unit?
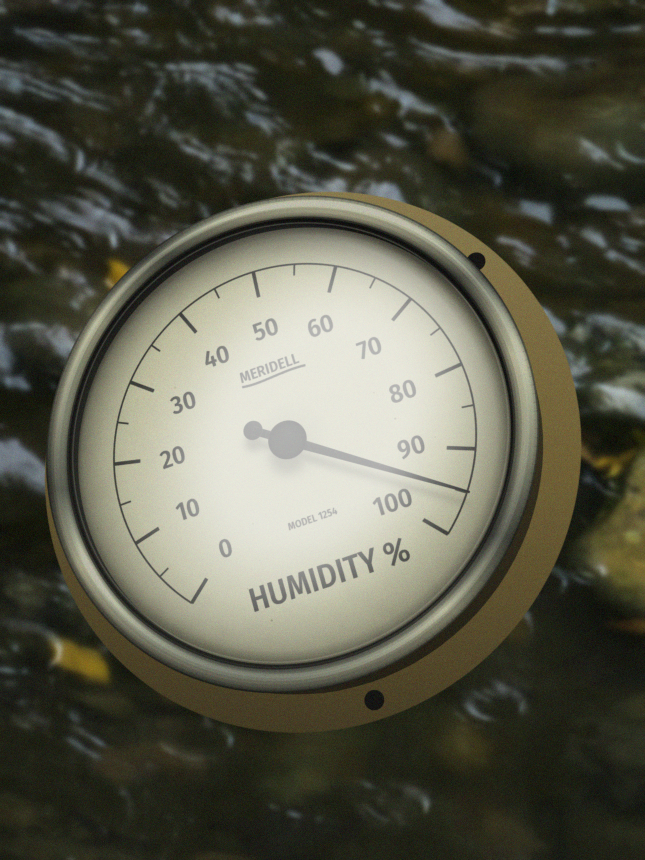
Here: **95** %
